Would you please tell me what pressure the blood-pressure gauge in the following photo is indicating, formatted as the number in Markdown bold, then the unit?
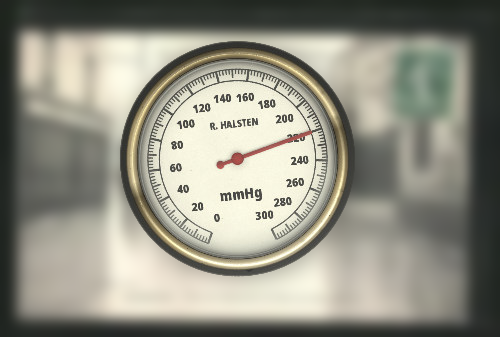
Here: **220** mmHg
